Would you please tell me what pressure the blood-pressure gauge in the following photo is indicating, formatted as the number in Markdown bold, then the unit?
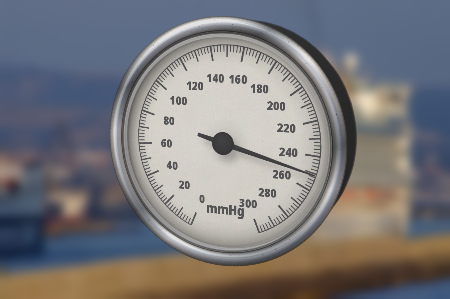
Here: **250** mmHg
